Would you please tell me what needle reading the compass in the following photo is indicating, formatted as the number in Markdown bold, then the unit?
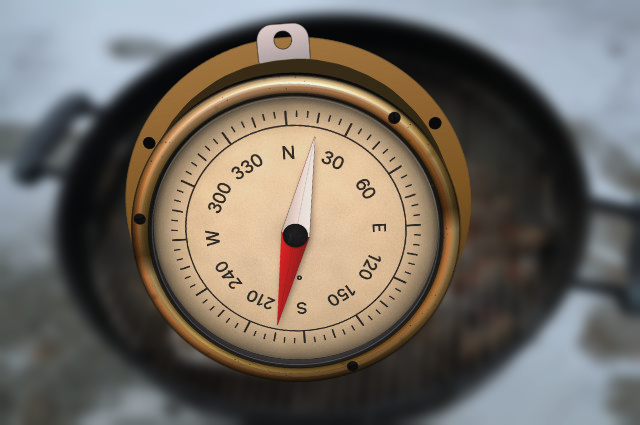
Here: **195** °
